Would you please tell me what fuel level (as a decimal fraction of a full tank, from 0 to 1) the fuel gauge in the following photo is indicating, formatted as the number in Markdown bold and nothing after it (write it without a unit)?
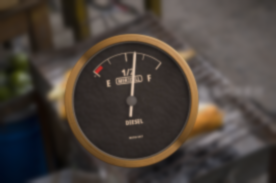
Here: **0.625**
